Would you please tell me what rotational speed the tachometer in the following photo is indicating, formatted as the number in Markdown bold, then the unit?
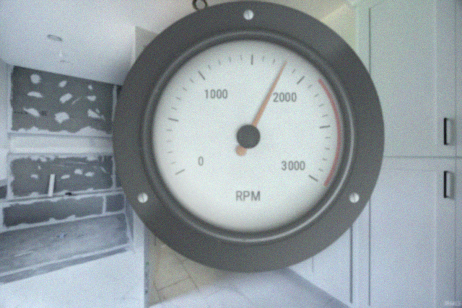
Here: **1800** rpm
